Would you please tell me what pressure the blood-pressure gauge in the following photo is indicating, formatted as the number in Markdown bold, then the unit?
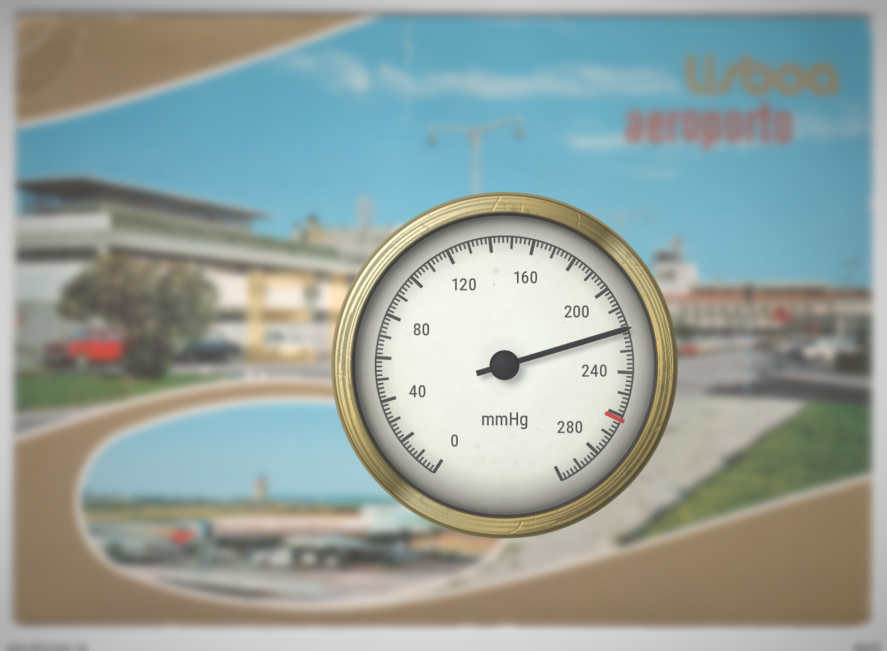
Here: **220** mmHg
